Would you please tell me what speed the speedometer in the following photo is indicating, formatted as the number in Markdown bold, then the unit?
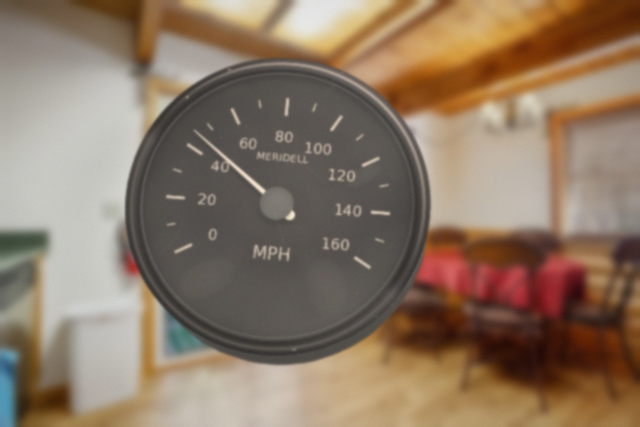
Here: **45** mph
